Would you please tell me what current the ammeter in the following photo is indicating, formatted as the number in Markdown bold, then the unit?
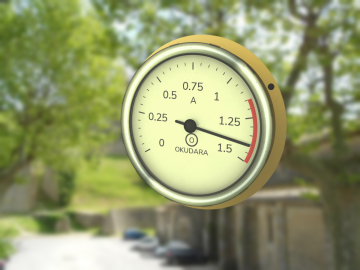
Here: **1.4** A
